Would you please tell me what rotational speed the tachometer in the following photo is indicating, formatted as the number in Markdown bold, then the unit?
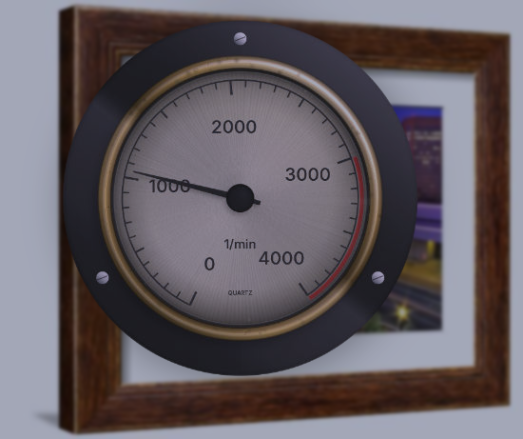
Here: **1050** rpm
